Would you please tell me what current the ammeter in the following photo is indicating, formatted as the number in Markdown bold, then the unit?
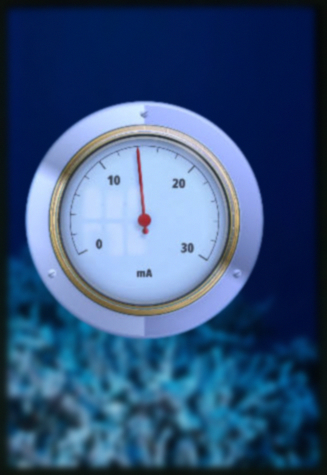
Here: **14** mA
